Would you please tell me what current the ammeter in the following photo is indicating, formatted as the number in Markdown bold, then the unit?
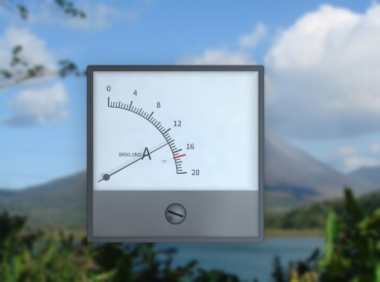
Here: **14** A
